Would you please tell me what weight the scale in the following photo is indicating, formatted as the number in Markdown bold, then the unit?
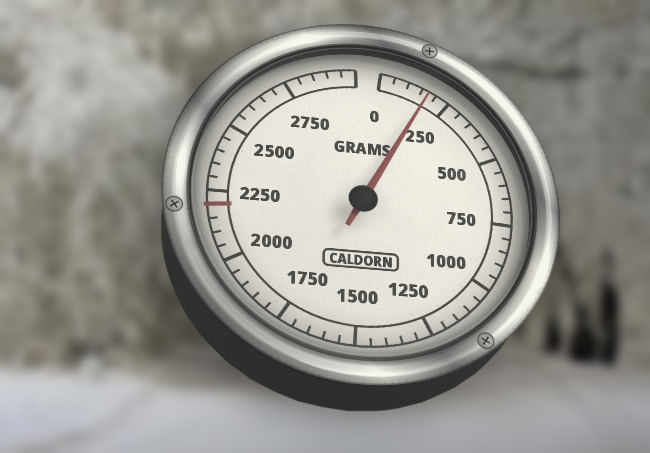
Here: **175** g
